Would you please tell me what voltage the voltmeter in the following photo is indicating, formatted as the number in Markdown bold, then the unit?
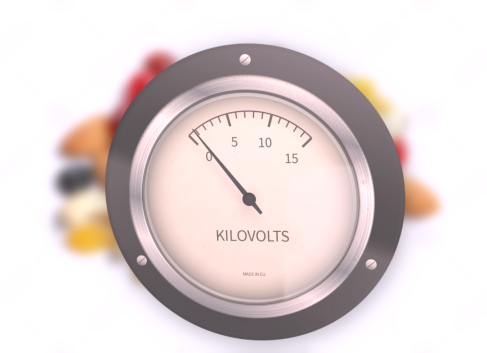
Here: **1** kV
